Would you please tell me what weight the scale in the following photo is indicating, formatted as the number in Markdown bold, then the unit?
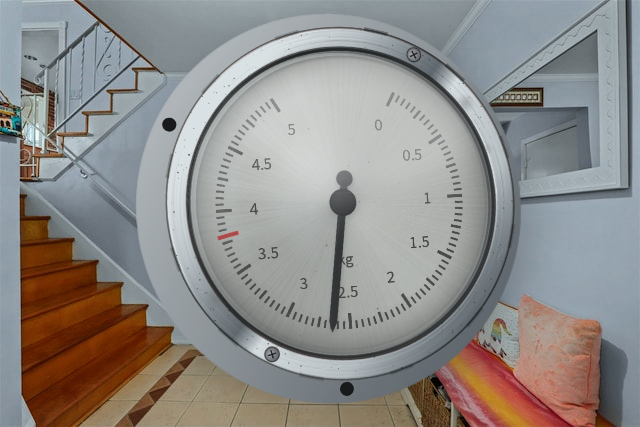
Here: **2.65** kg
